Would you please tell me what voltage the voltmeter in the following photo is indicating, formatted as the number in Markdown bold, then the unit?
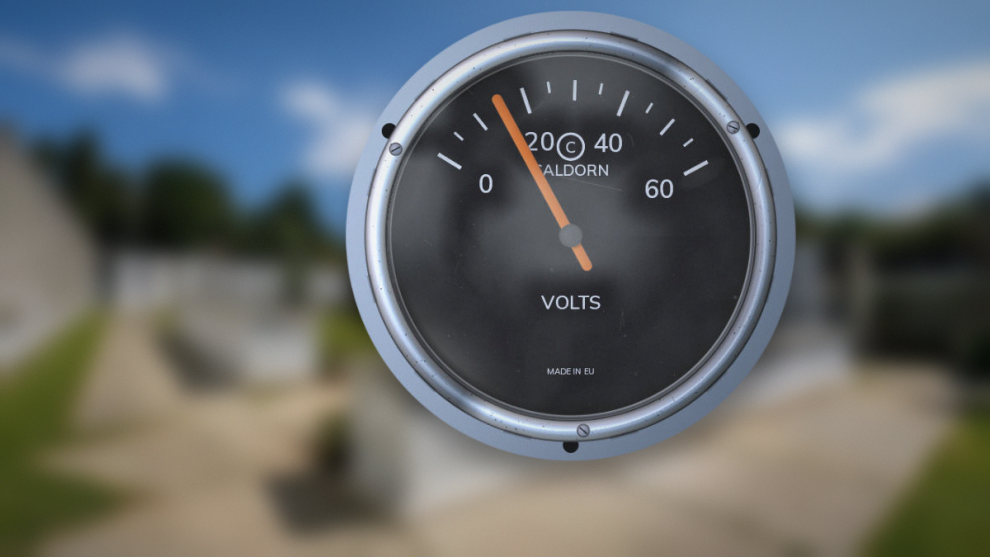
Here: **15** V
